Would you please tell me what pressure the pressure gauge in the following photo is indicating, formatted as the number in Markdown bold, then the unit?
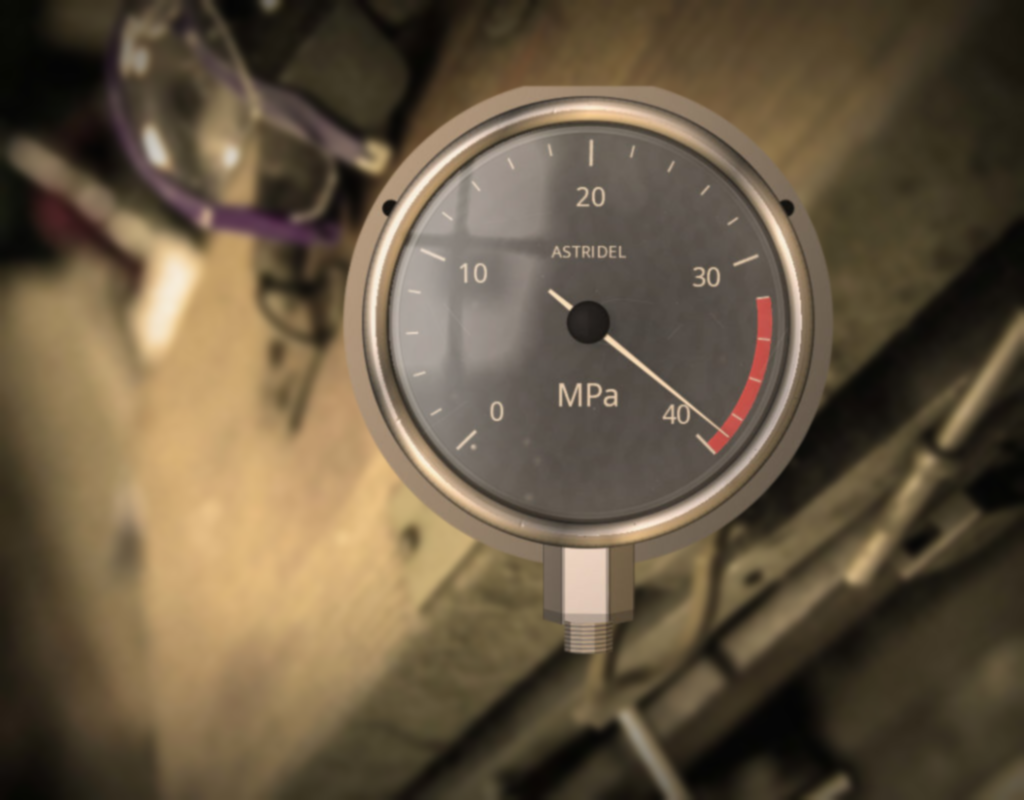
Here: **39** MPa
